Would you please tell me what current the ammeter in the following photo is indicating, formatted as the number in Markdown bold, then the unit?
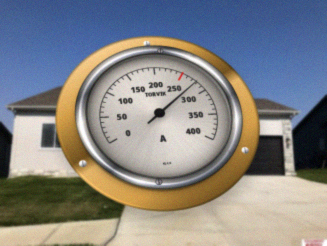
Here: **280** A
